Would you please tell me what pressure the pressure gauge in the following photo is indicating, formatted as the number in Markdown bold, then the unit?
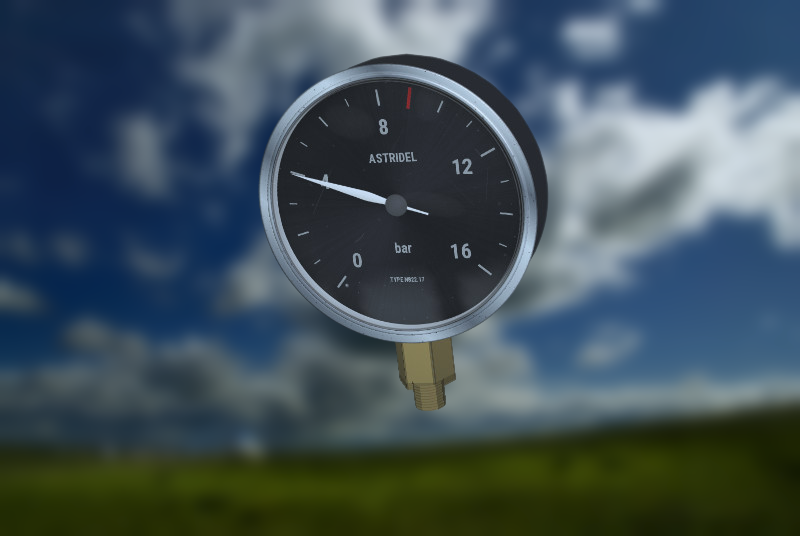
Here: **4** bar
